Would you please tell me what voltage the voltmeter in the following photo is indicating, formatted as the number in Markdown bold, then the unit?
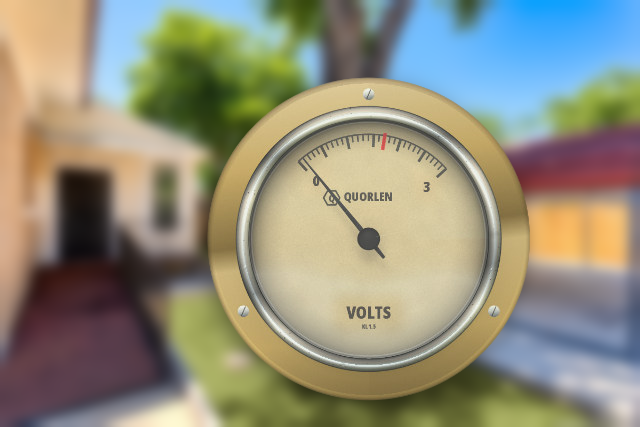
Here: **0.1** V
